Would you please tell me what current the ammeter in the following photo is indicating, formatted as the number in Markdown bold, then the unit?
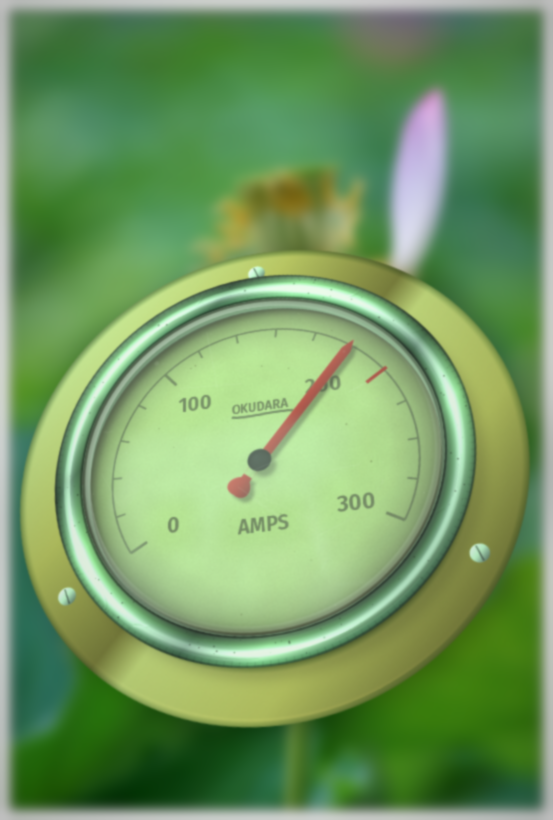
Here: **200** A
